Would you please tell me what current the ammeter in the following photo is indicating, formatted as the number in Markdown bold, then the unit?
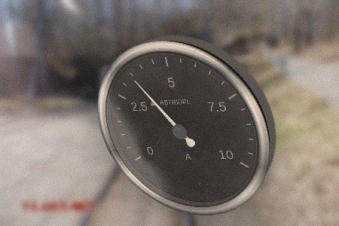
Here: **3.5** A
